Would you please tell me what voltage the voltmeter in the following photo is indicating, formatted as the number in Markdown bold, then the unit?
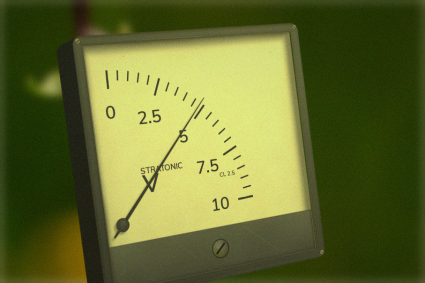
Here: **4.75** V
